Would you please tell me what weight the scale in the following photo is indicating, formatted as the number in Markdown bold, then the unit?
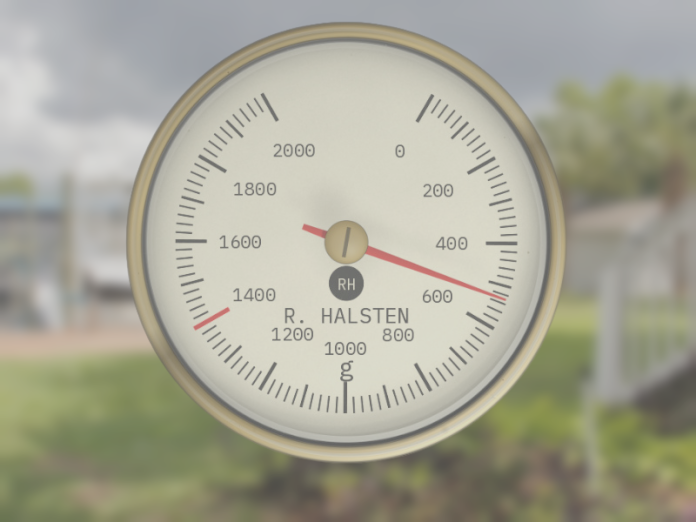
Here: **530** g
